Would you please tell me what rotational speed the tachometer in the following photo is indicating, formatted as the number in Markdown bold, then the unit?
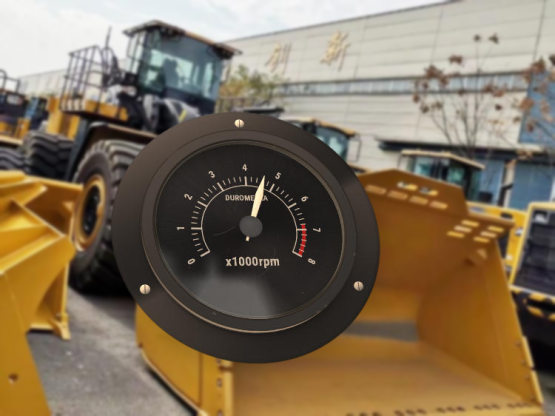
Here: **4600** rpm
